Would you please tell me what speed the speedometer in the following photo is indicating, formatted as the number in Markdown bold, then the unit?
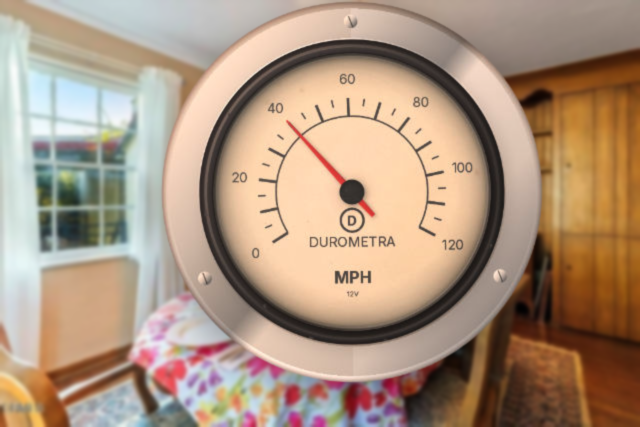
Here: **40** mph
